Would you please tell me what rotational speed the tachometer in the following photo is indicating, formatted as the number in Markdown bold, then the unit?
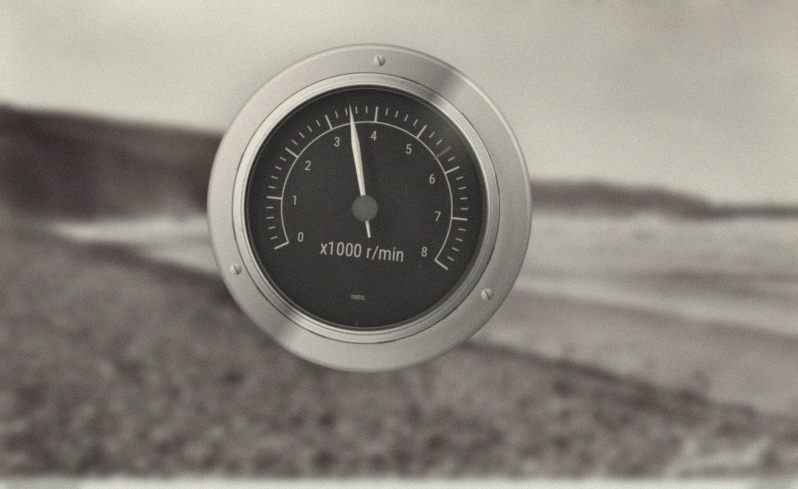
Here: **3500** rpm
